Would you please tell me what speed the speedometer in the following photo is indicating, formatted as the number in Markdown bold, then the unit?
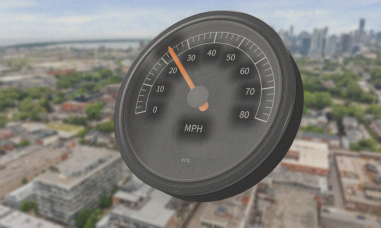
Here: **24** mph
